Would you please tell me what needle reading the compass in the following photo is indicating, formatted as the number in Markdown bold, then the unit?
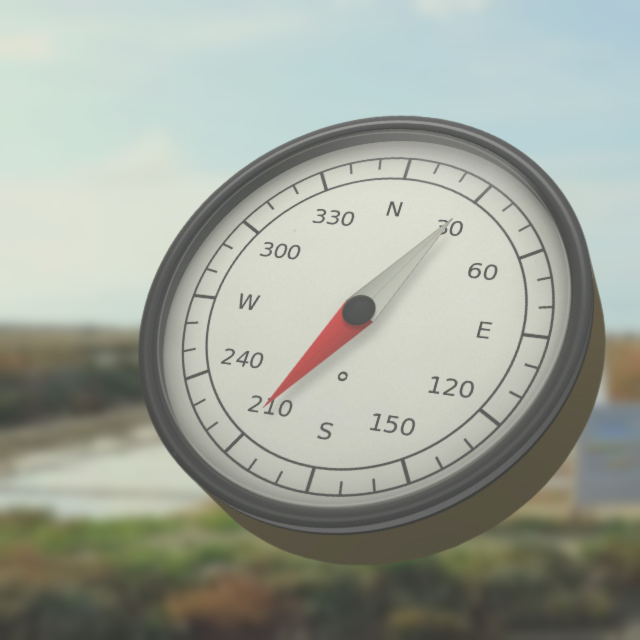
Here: **210** °
